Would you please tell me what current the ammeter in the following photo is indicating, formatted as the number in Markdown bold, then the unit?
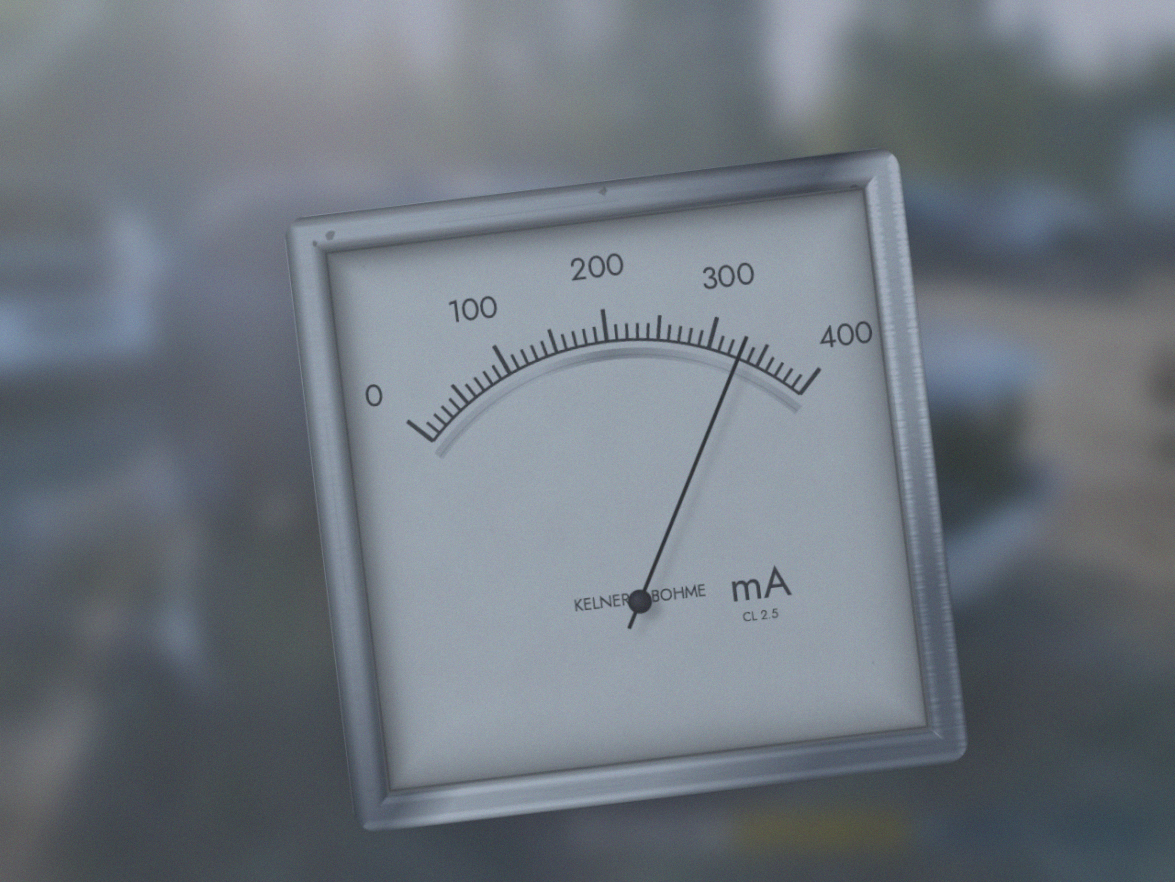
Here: **330** mA
